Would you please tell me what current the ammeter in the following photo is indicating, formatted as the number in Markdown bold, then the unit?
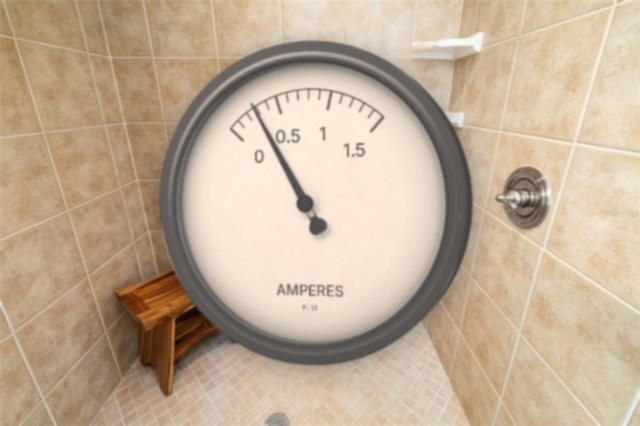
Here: **0.3** A
